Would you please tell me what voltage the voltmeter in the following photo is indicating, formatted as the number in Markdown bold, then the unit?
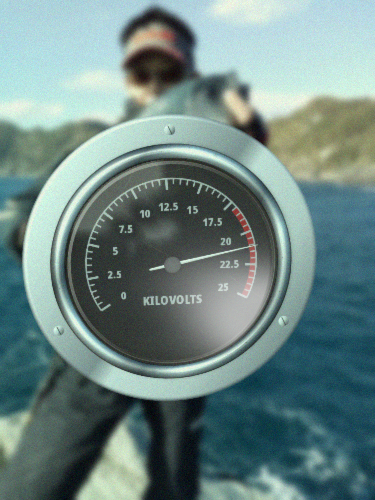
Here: **21** kV
